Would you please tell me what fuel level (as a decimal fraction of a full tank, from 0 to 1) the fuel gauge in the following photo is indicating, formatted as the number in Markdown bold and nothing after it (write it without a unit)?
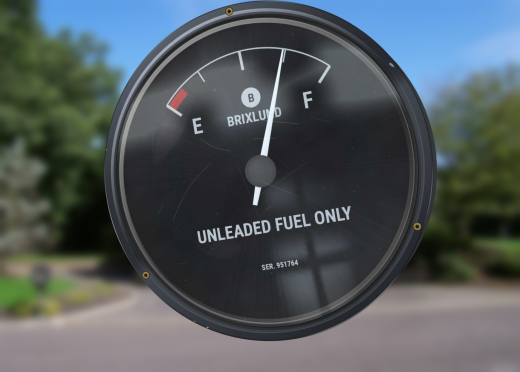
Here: **0.75**
